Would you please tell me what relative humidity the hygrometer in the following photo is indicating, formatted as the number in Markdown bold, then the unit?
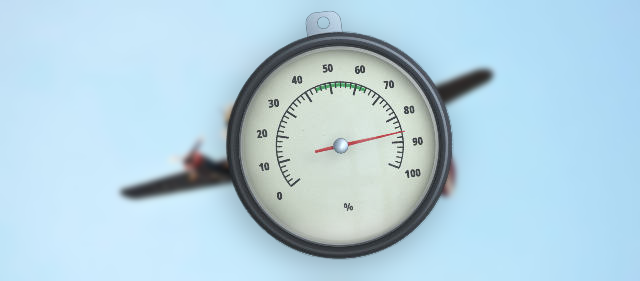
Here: **86** %
